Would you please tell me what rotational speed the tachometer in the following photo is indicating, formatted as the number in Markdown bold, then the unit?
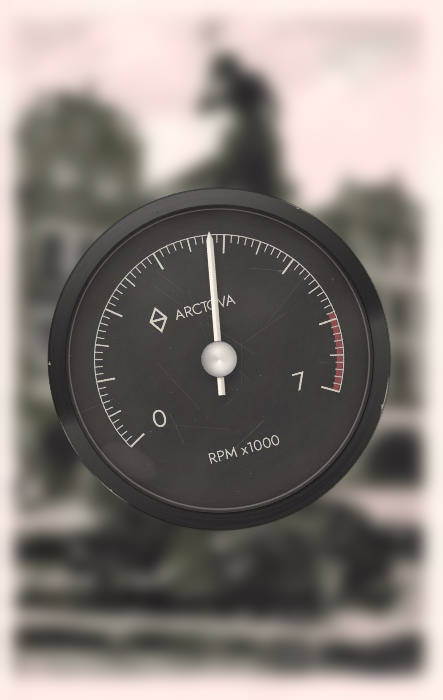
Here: **3800** rpm
